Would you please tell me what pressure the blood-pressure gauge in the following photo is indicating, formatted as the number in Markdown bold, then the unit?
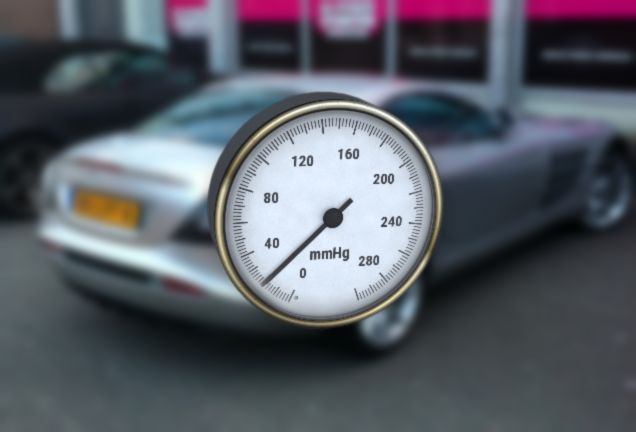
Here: **20** mmHg
